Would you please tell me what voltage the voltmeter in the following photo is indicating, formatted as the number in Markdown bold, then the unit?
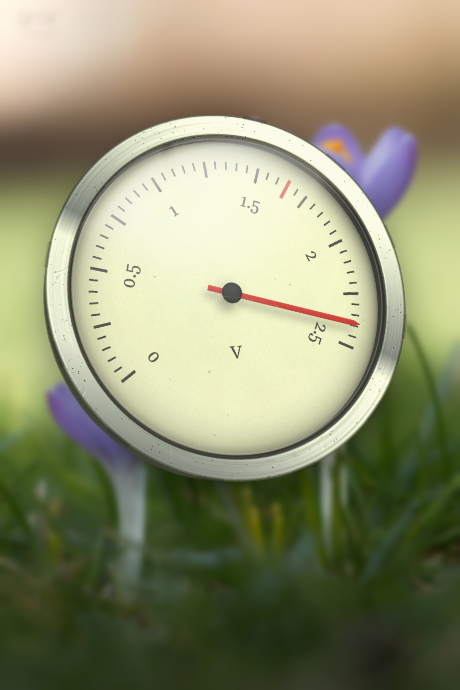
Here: **2.4** V
